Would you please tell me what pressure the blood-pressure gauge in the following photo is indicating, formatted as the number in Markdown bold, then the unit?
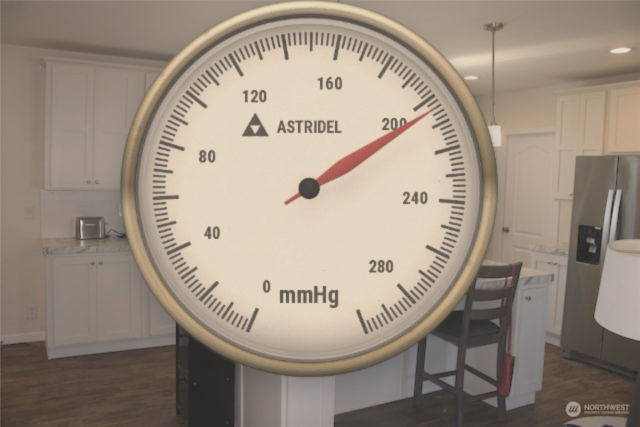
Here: **204** mmHg
